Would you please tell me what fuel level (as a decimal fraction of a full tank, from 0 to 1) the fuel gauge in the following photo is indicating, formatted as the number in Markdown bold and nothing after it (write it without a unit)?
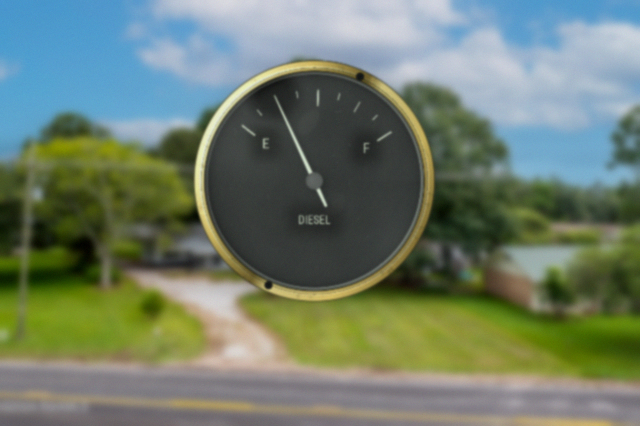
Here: **0.25**
